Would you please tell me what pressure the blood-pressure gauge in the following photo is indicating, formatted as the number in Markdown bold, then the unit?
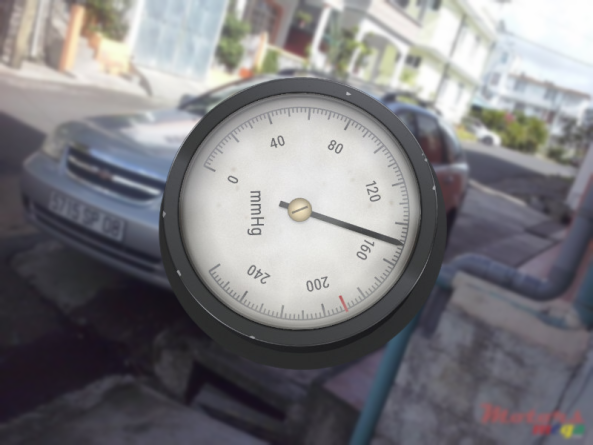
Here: **150** mmHg
